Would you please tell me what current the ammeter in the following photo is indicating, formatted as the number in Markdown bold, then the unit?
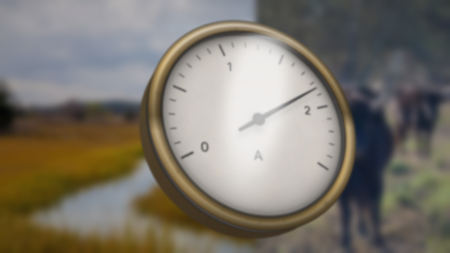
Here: **1.85** A
